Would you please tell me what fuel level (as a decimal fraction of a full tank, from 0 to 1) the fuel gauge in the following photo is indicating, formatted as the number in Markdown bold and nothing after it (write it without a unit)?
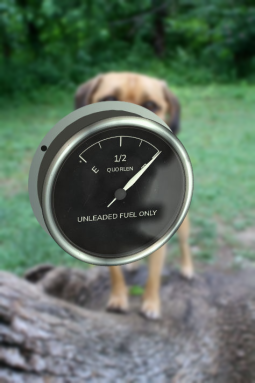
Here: **1**
